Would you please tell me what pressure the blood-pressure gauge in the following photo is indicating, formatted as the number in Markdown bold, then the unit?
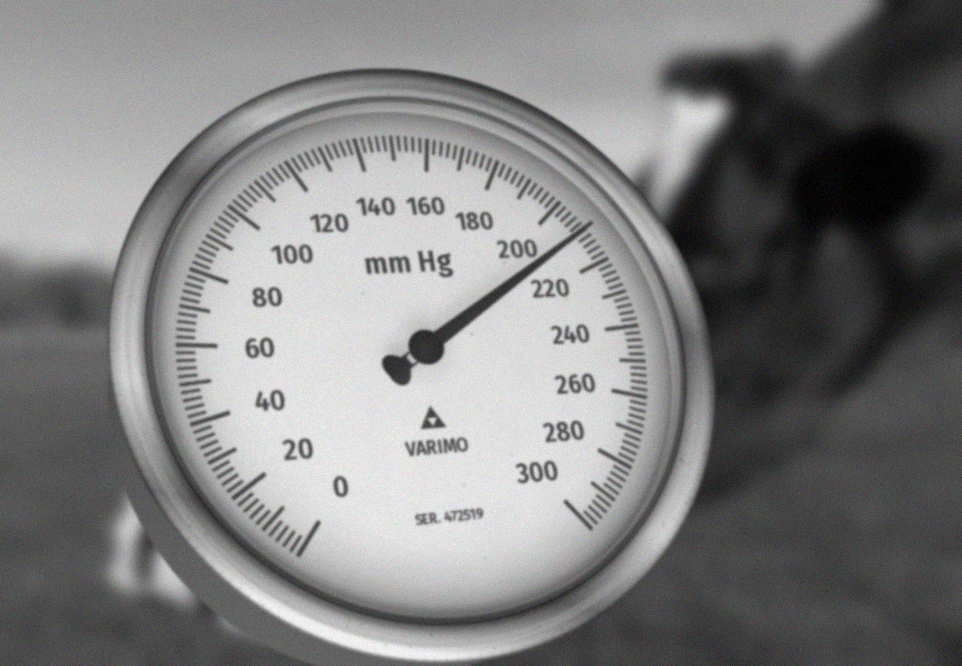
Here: **210** mmHg
